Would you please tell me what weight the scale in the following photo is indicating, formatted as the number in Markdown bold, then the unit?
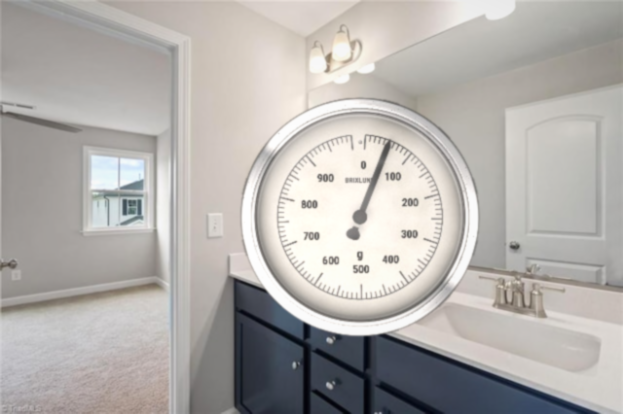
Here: **50** g
